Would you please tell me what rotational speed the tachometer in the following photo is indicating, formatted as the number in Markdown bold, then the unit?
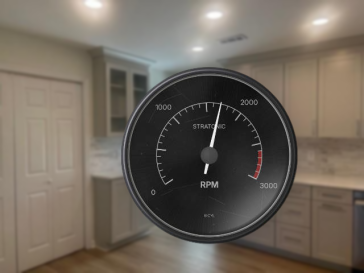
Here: **1700** rpm
